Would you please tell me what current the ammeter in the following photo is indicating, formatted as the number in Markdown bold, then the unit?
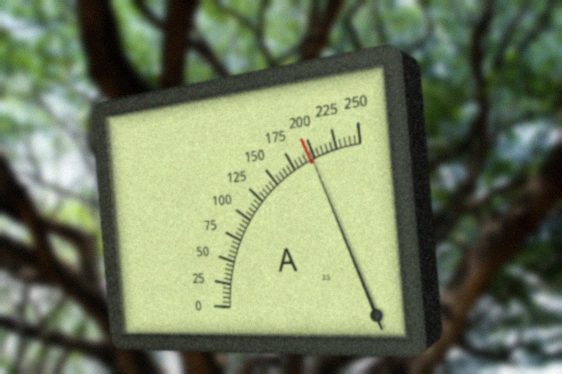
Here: **200** A
